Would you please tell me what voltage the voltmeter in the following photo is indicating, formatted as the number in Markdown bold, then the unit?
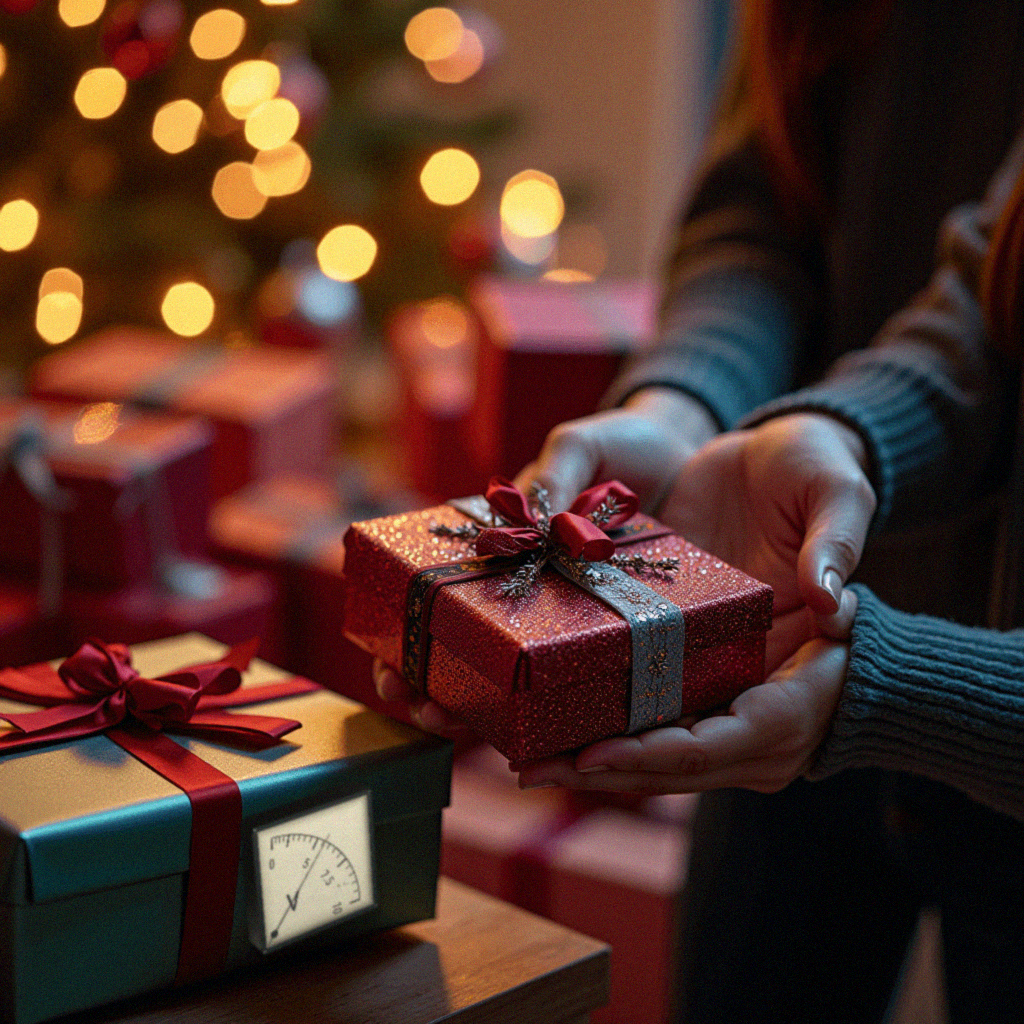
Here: **5.5** V
